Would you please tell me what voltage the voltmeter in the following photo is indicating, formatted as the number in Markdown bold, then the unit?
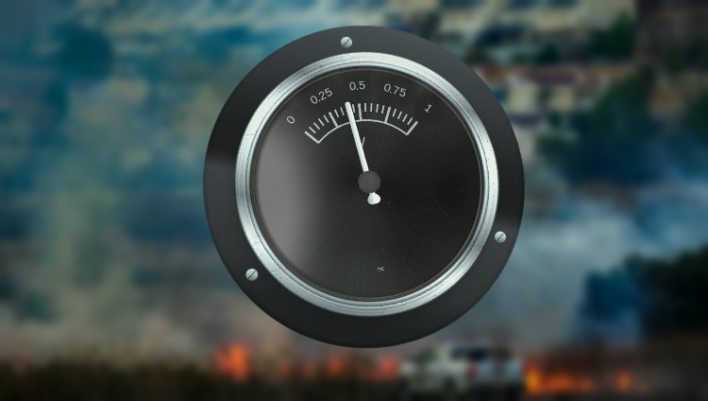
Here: **0.4** V
